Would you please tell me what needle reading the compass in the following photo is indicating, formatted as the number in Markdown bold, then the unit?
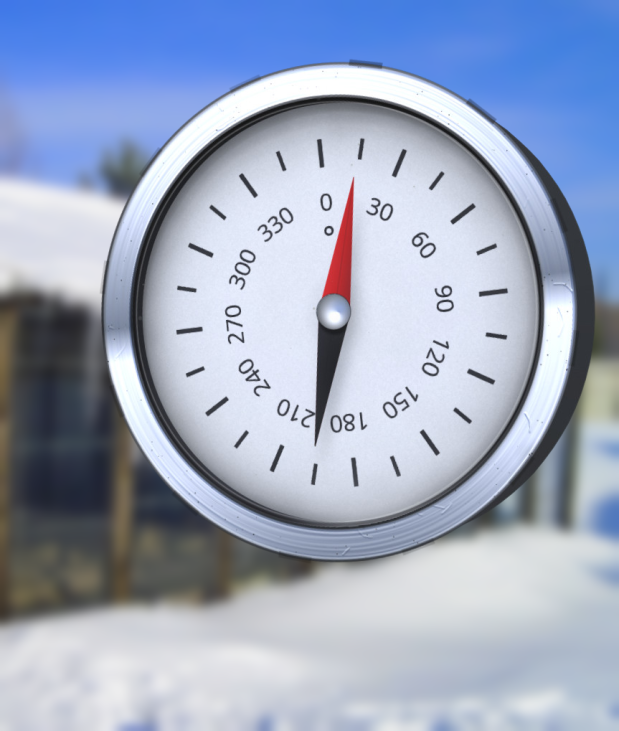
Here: **15** °
